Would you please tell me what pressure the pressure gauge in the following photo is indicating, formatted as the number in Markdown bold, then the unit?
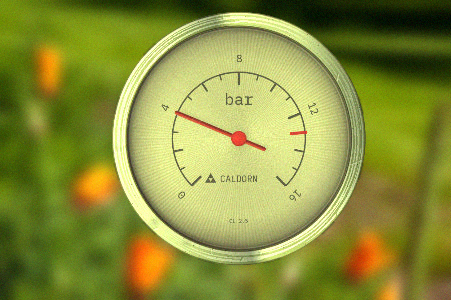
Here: **4** bar
